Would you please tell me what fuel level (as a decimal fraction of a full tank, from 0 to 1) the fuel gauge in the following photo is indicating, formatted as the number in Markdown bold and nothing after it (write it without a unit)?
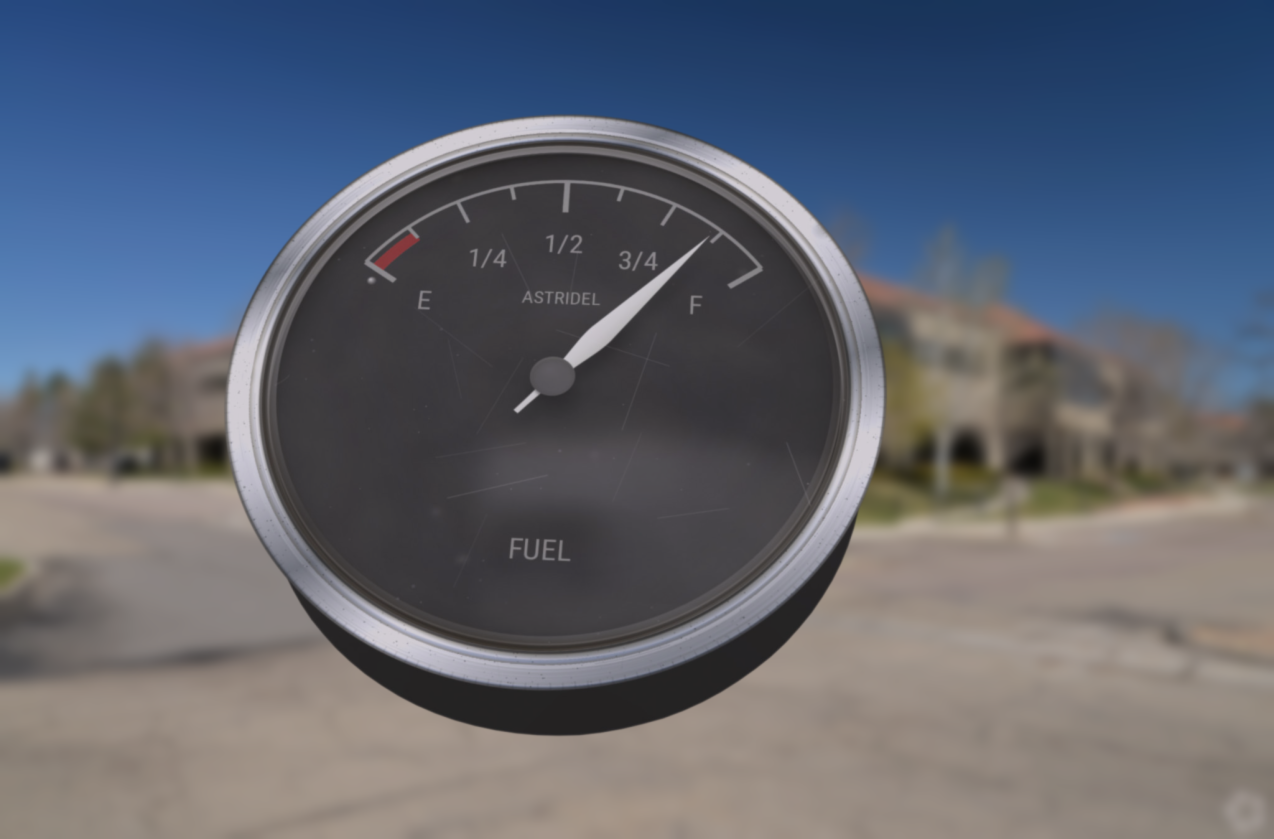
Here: **0.875**
